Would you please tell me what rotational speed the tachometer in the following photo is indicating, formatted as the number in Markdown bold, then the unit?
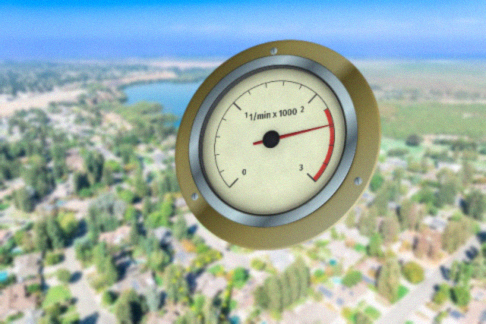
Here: **2400** rpm
